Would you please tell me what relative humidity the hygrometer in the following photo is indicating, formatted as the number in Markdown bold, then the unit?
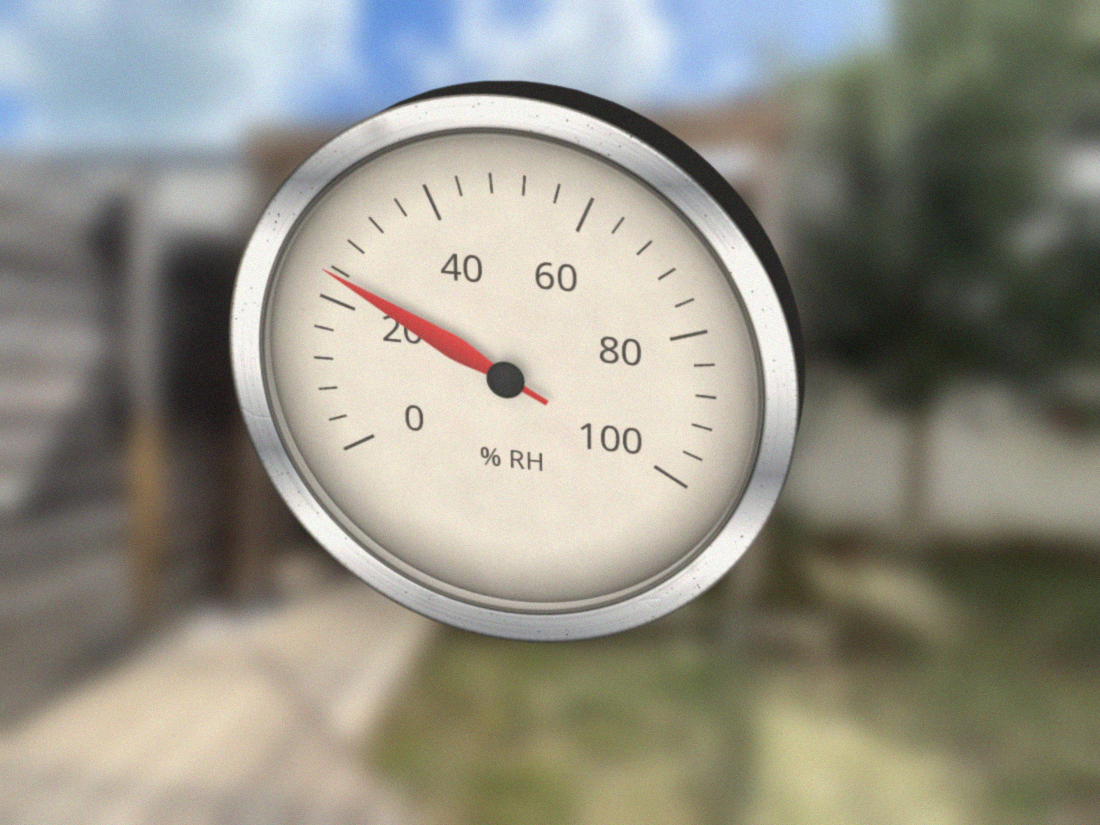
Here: **24** %
